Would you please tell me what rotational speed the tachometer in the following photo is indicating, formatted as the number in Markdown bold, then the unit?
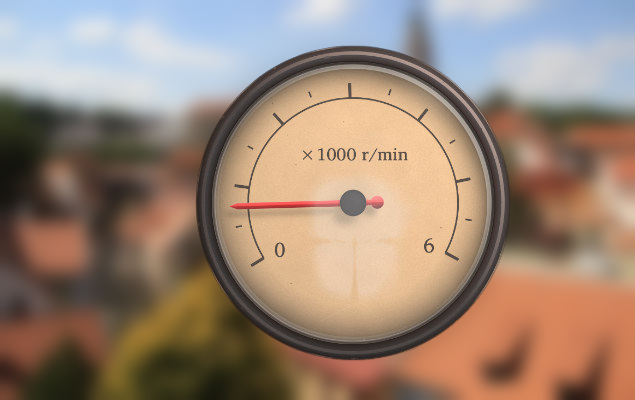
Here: **750** rpm
